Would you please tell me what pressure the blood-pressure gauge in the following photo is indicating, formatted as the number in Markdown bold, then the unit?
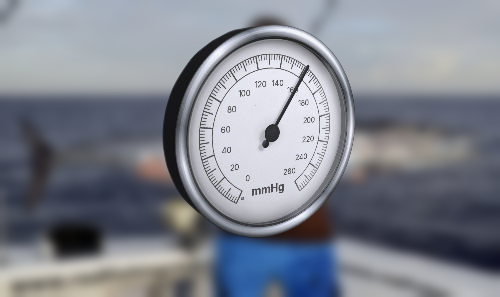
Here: **160** mmHg
